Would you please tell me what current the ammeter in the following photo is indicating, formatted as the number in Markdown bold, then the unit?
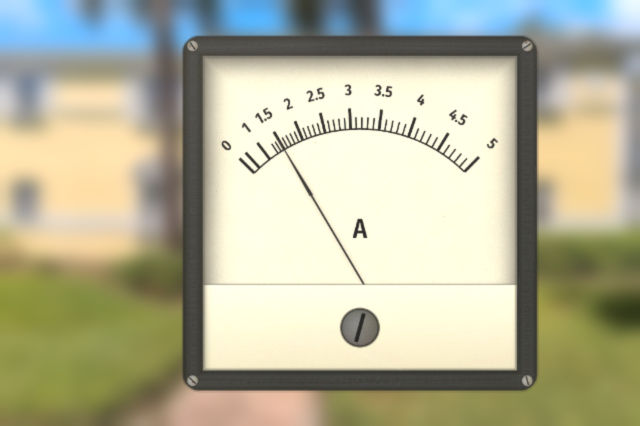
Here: **1.5** A
